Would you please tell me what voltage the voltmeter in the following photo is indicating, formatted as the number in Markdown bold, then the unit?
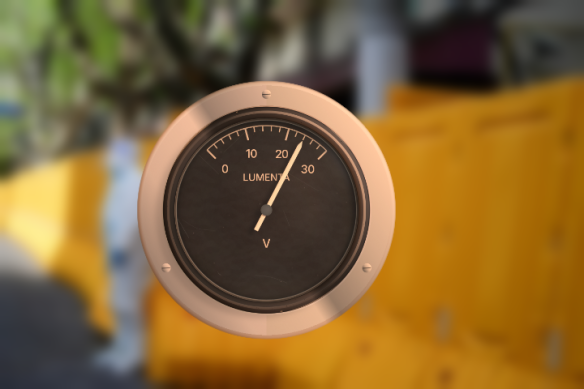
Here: **24** V
